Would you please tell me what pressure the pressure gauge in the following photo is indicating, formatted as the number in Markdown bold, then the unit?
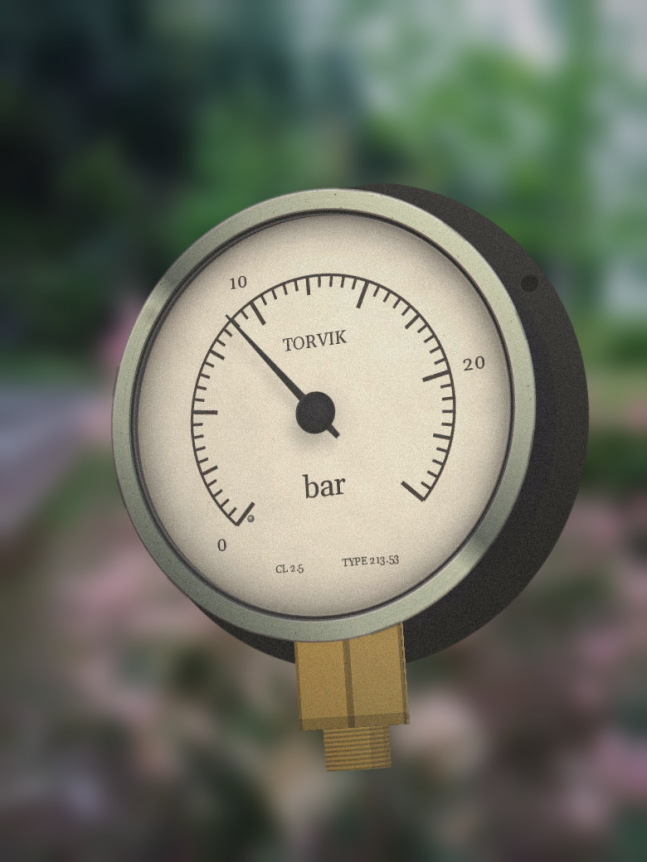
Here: **9** bar
